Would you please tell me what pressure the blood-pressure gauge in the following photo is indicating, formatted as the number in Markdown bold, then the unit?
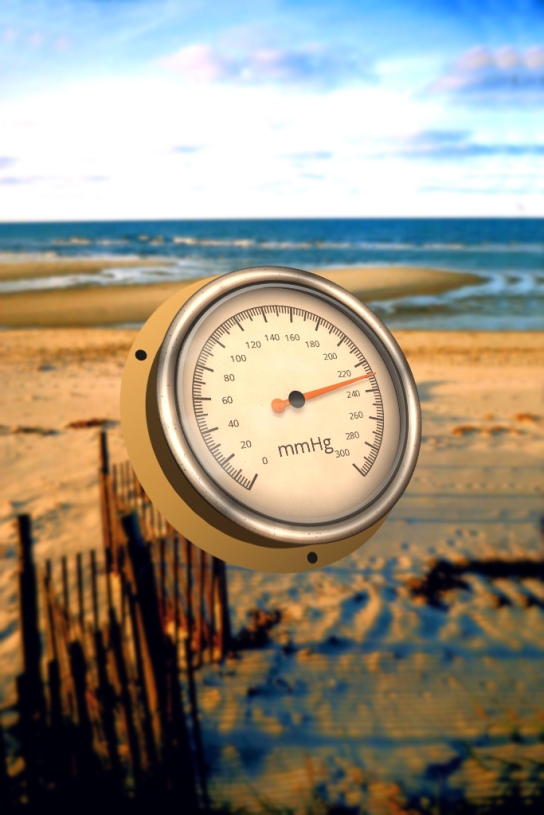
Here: **230** mmHg
